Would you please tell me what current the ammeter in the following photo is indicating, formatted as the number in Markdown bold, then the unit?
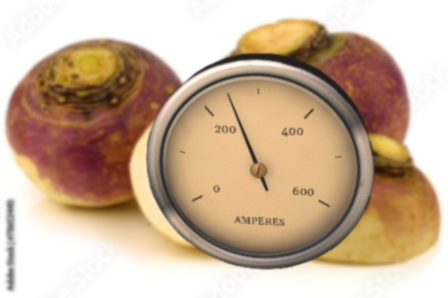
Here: **250** A
